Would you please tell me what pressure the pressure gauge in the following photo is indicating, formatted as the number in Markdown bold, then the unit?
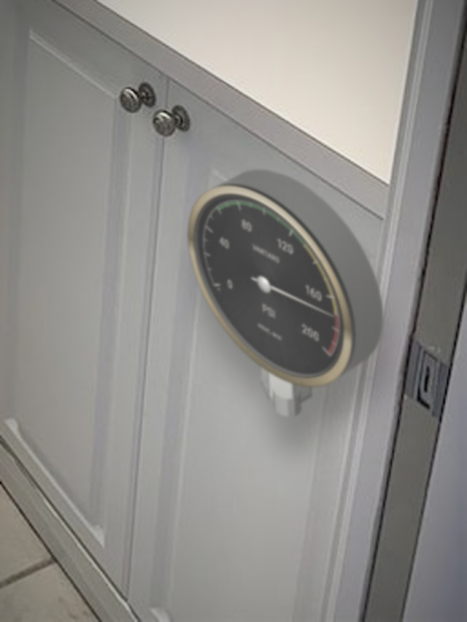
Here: **170** psi
